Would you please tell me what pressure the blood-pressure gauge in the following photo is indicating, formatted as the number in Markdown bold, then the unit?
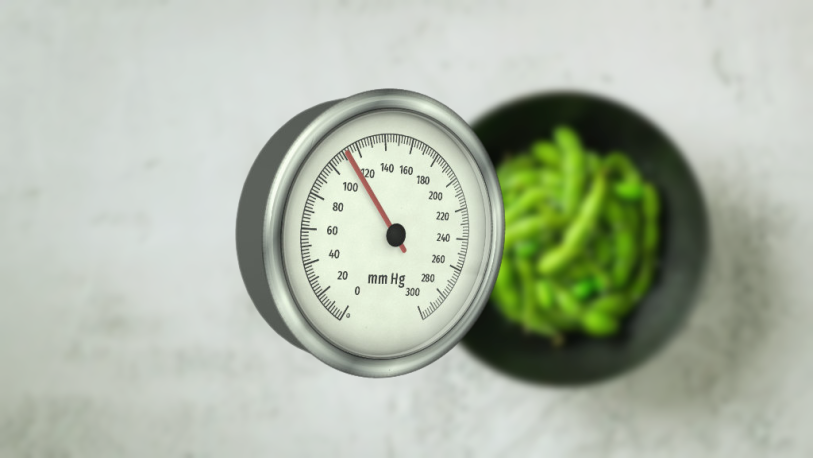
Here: **110** mmHg
